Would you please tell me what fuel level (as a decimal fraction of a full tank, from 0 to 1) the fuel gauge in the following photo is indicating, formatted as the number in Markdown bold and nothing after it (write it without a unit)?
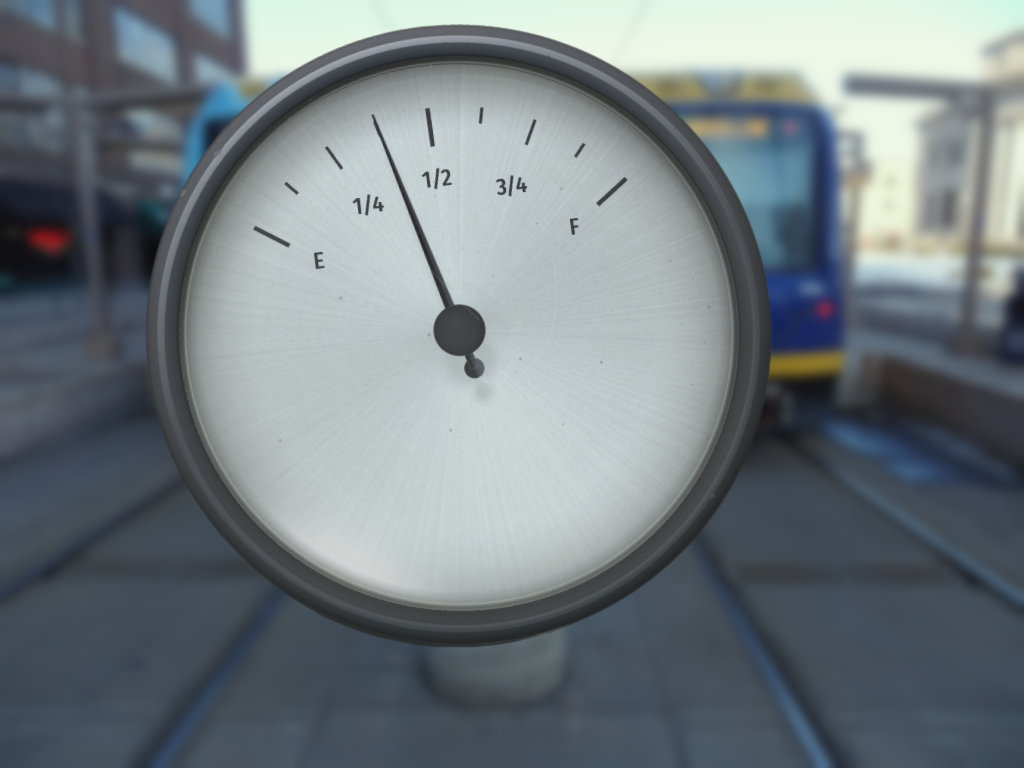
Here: **0.375**
